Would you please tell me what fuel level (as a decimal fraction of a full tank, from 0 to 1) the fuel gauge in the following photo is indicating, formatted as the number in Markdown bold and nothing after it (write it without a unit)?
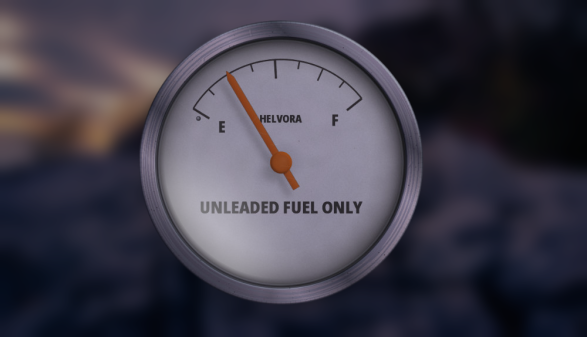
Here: **0.25**
